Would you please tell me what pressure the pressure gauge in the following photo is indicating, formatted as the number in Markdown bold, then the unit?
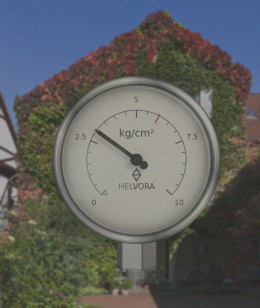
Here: **3** kg/cm²
